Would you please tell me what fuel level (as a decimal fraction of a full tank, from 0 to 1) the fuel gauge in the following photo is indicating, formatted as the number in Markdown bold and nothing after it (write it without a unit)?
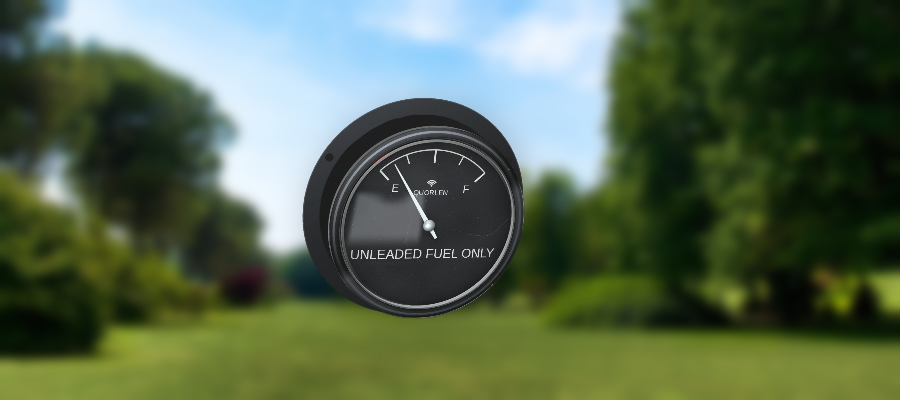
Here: **0.125**
